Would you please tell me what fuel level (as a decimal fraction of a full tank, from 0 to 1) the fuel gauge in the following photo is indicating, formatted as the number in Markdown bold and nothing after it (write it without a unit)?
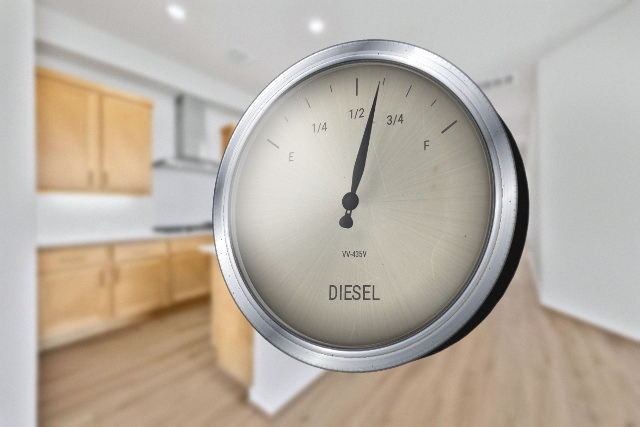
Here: **0.625**
